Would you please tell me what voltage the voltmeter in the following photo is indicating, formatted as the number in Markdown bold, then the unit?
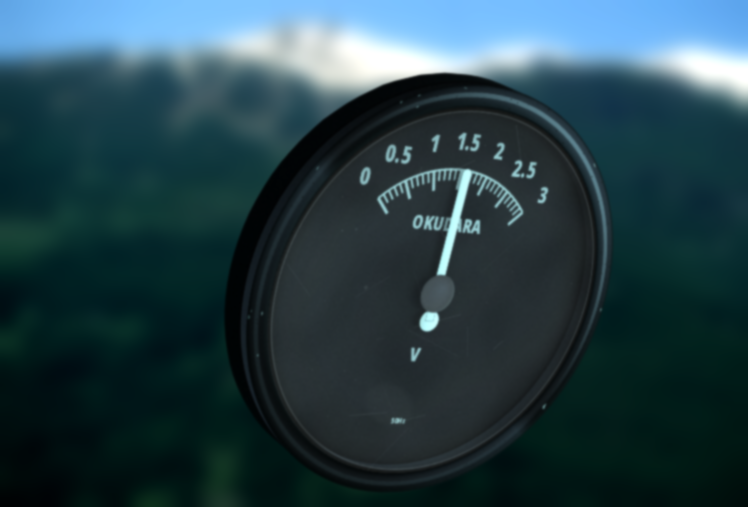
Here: **1.5** V
